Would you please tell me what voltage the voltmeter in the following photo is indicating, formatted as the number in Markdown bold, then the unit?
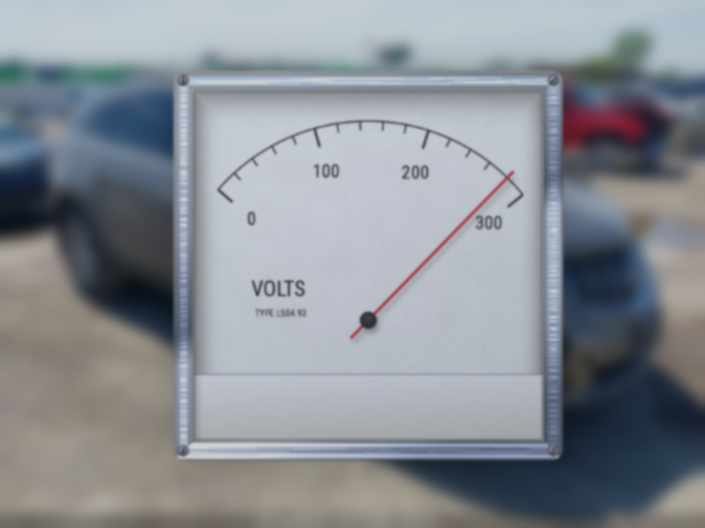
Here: **280** V
